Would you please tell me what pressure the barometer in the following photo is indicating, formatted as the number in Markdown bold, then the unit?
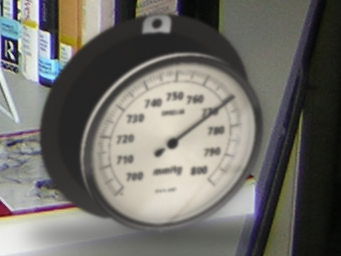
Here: **770** mmHg
